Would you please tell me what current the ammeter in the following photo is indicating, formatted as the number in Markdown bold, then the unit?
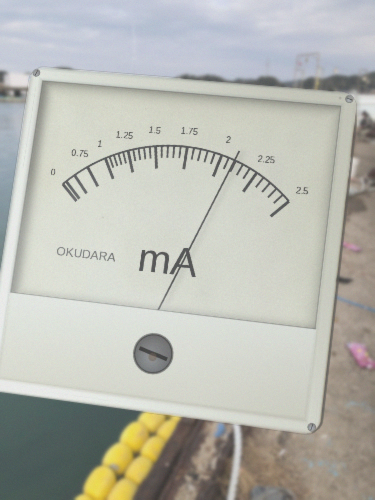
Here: **2.1** mA
